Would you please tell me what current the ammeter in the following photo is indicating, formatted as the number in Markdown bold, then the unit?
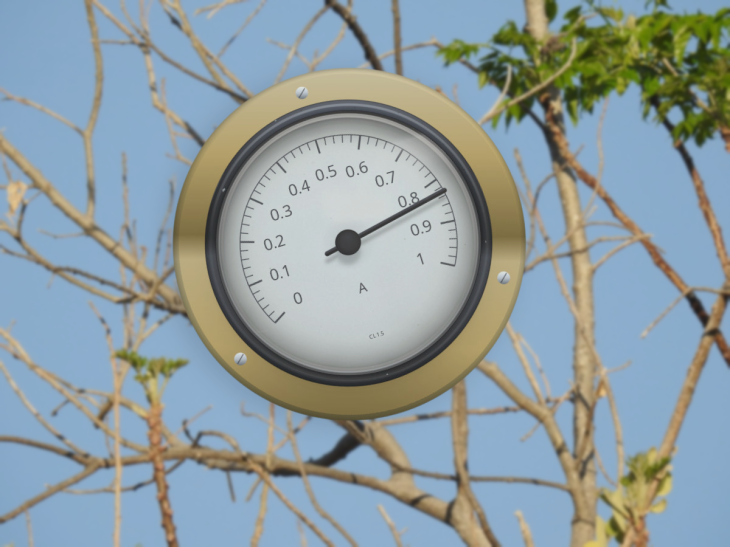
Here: **0.83** A
